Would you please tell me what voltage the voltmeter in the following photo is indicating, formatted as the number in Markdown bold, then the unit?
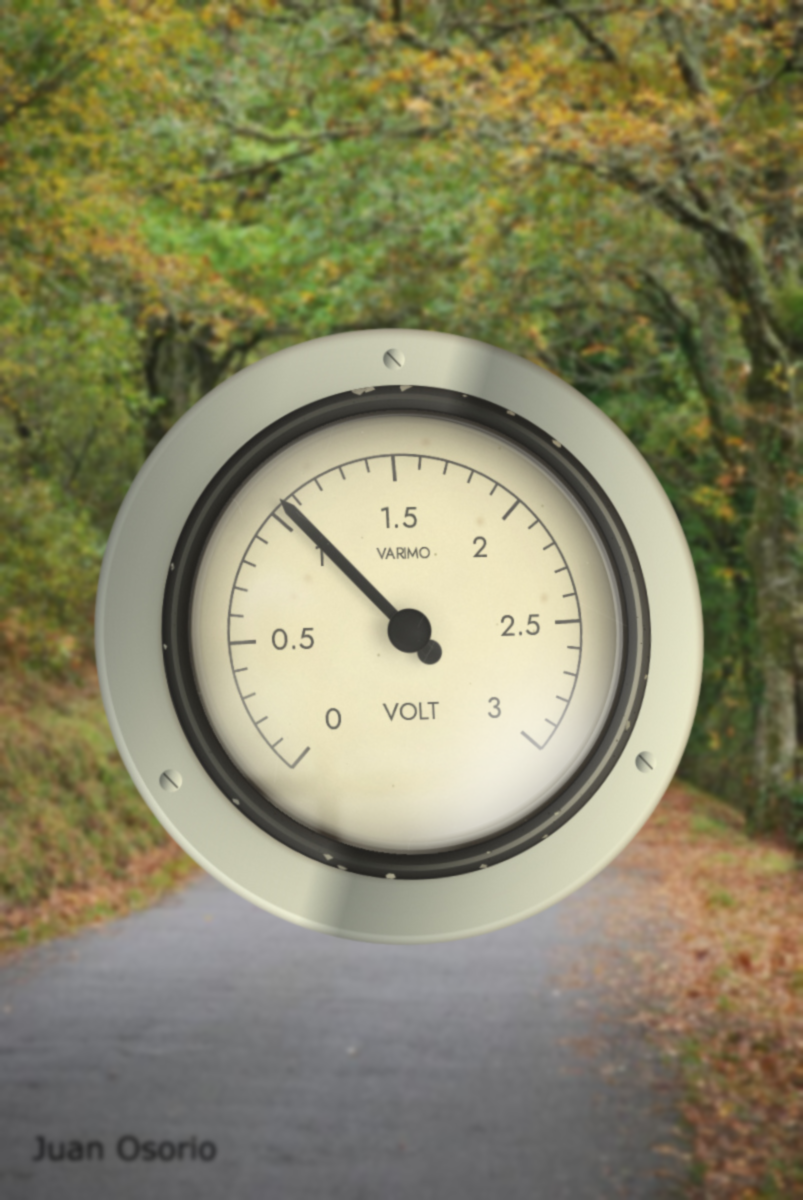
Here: **1.05** V
